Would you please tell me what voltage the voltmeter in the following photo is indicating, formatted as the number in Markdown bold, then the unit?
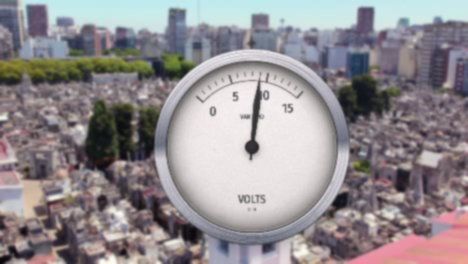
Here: **9** V
